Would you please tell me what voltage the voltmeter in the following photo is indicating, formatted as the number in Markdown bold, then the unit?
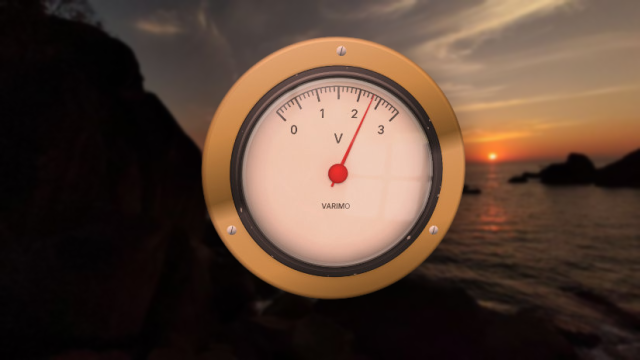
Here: **2.3** V
